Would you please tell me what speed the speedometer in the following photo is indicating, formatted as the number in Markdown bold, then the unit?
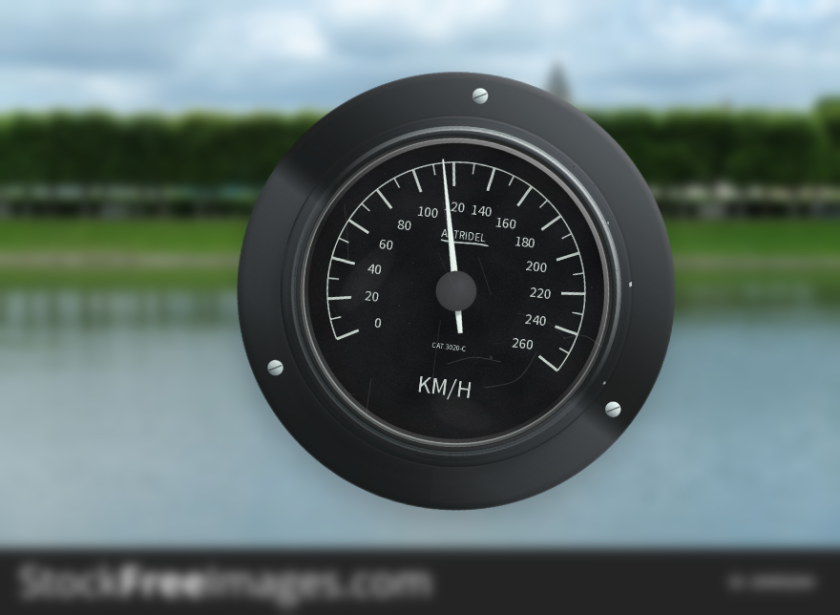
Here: **115** km/h
